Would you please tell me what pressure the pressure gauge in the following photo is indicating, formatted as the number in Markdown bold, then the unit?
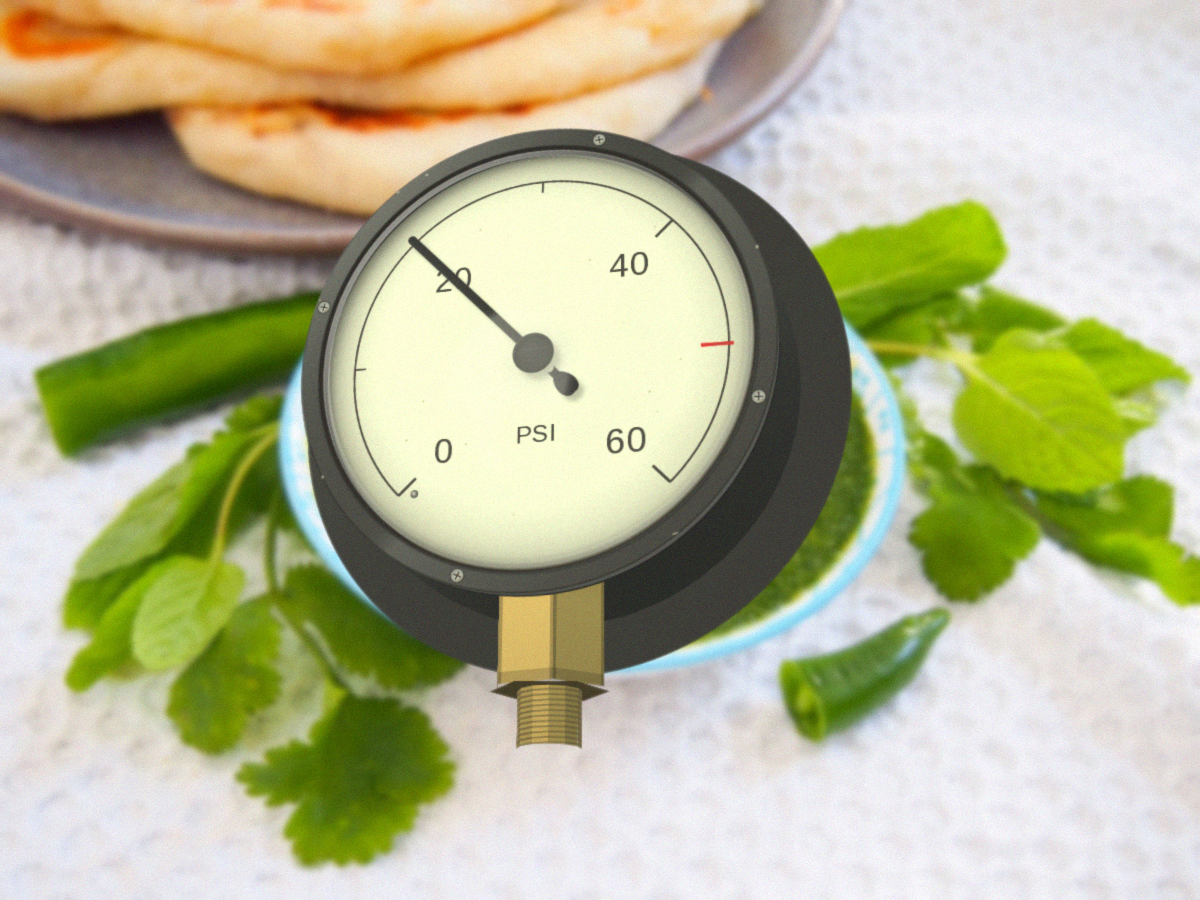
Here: **20** psi
